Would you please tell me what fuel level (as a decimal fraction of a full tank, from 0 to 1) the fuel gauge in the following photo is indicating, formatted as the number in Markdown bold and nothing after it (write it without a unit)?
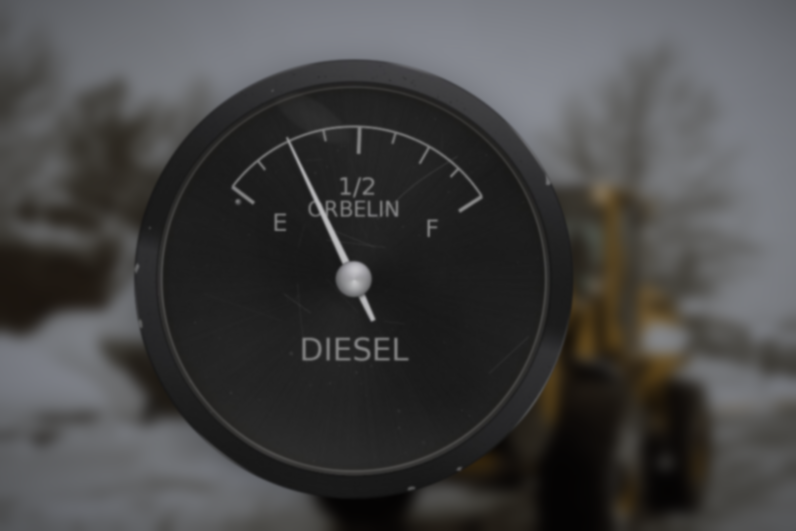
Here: **0.25**
